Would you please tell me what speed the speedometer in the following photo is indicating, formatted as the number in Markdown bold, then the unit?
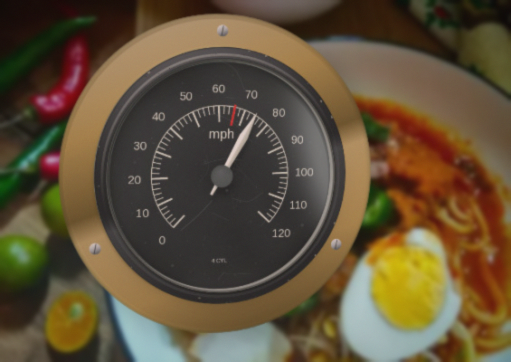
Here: **74** mph
